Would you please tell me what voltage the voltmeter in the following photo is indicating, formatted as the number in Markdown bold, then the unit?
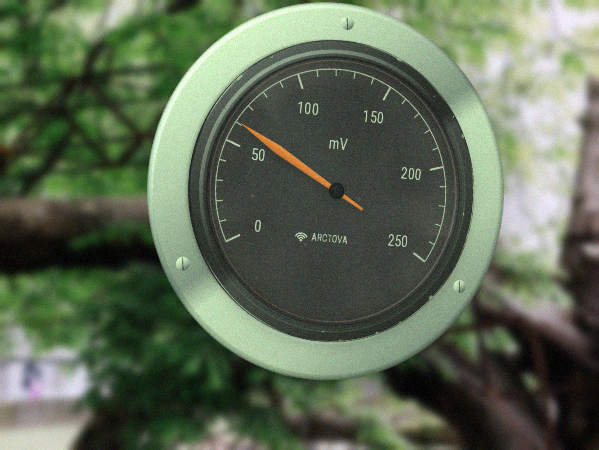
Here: **60** mV
